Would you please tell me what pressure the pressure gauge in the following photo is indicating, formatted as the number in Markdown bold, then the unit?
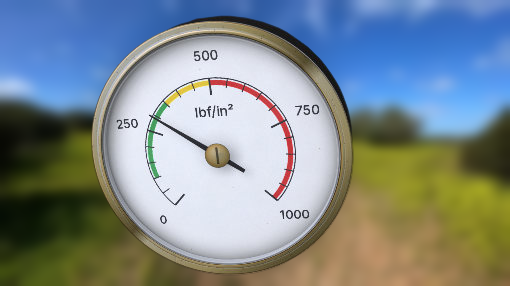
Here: **300** psi
